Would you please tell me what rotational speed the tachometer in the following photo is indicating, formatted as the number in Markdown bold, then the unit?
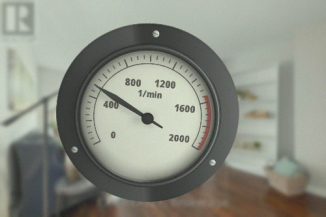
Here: **500** rpm
